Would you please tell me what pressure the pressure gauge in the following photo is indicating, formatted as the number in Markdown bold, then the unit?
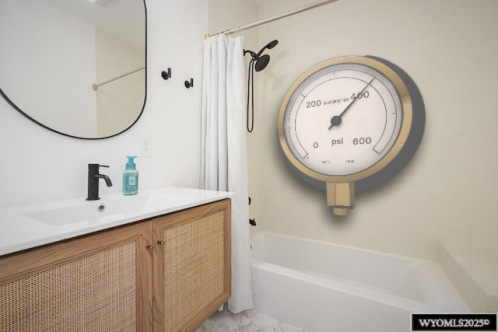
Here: **400** psi
